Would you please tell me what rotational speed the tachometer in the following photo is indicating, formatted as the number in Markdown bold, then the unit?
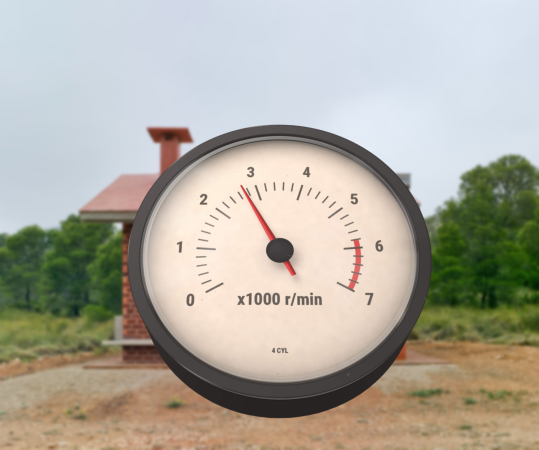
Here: **2700** rpm
